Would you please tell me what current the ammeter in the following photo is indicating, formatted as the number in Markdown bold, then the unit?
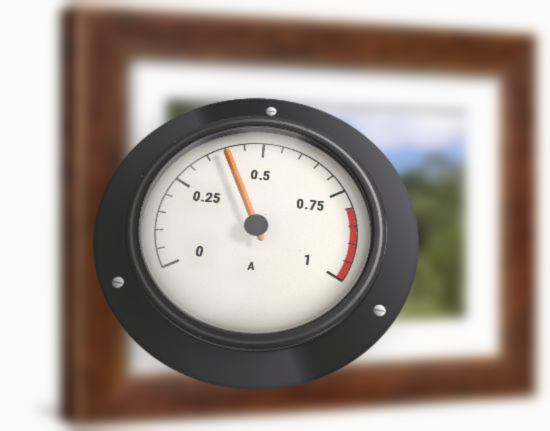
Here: **0.4** A
